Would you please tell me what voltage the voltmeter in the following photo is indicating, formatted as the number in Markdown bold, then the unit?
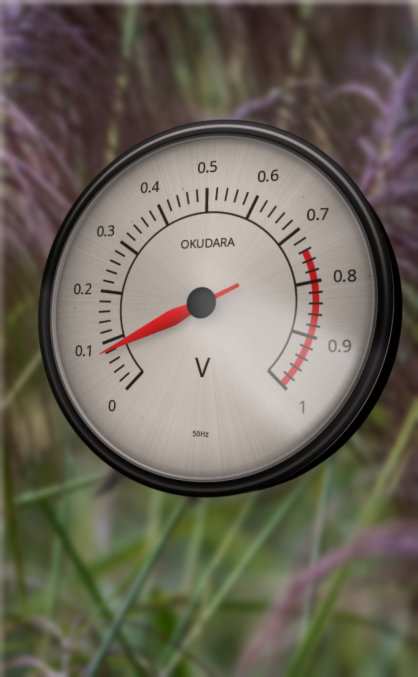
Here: **0.08** V
